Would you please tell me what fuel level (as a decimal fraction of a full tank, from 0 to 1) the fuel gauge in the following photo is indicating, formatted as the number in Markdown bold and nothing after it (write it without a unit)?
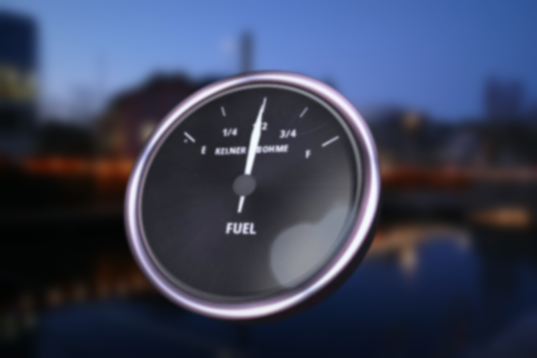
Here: **0.5**
